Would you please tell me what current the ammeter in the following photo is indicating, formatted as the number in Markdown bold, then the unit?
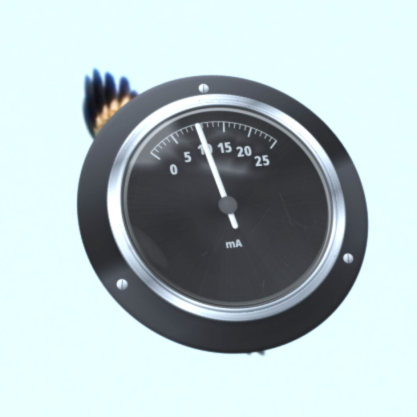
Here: **10** mA
